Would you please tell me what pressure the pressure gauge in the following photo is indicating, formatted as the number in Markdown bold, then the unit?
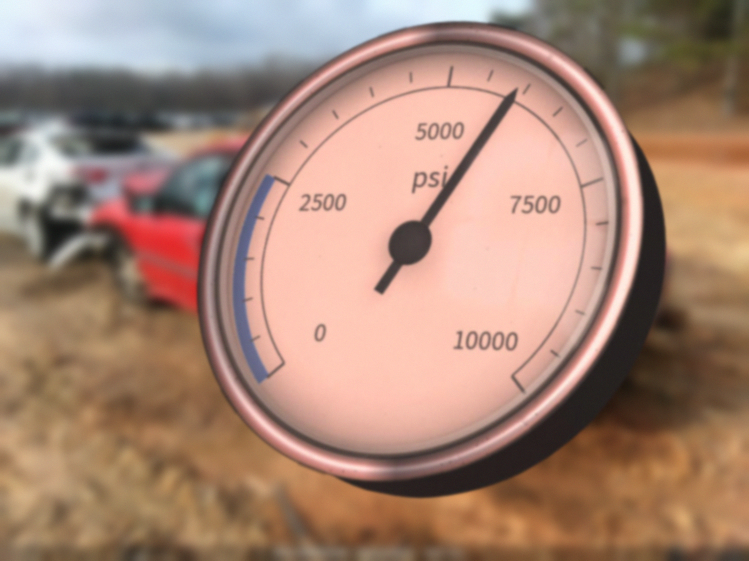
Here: **6000** psi
